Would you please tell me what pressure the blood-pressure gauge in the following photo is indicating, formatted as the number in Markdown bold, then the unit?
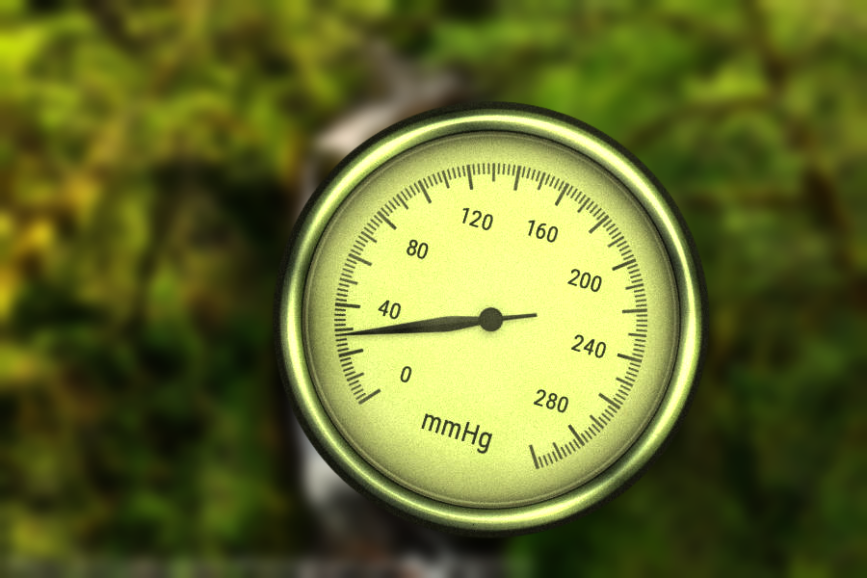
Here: **28** mmHg
